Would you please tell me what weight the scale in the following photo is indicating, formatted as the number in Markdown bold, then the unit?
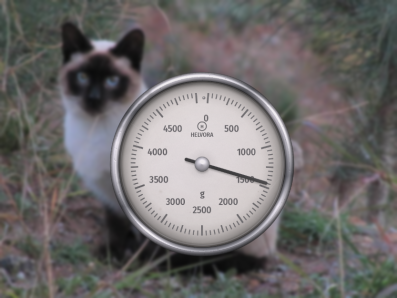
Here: **1450** g
